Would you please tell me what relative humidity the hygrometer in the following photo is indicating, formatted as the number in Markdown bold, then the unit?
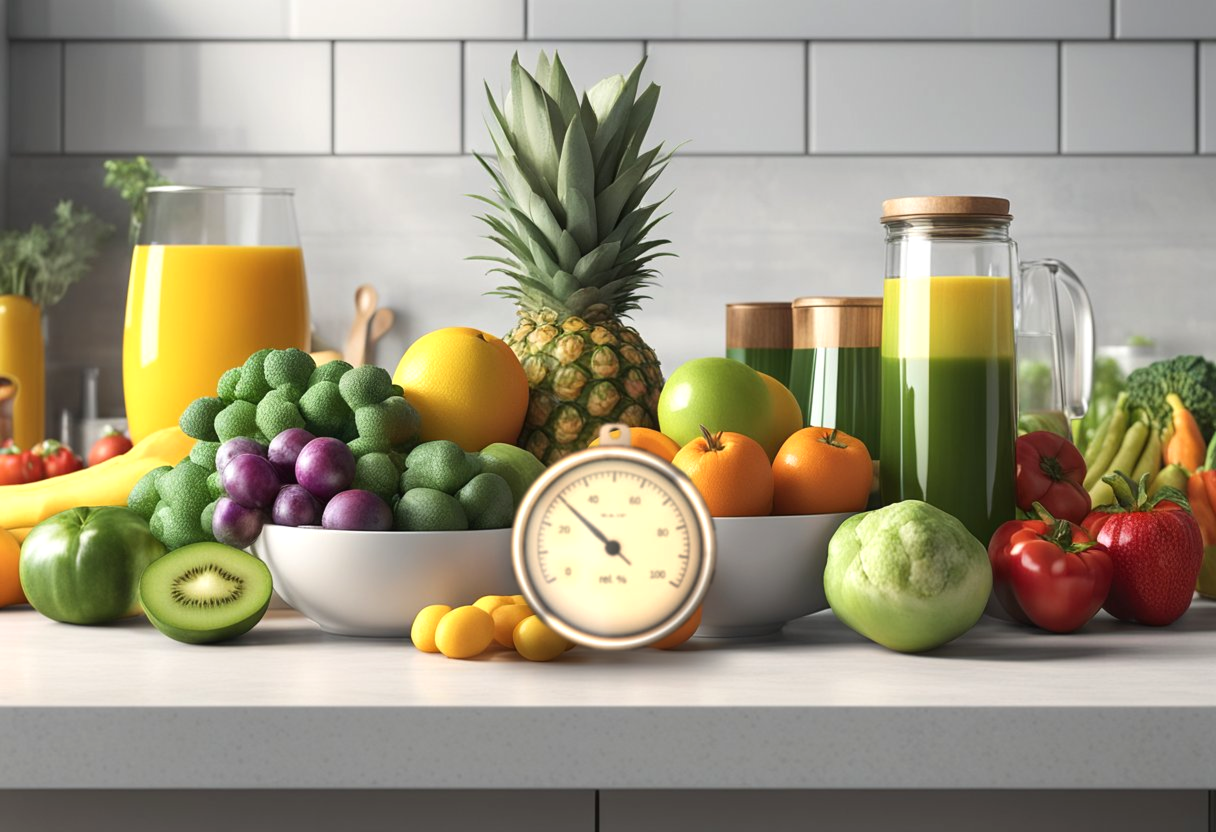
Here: **30** %
